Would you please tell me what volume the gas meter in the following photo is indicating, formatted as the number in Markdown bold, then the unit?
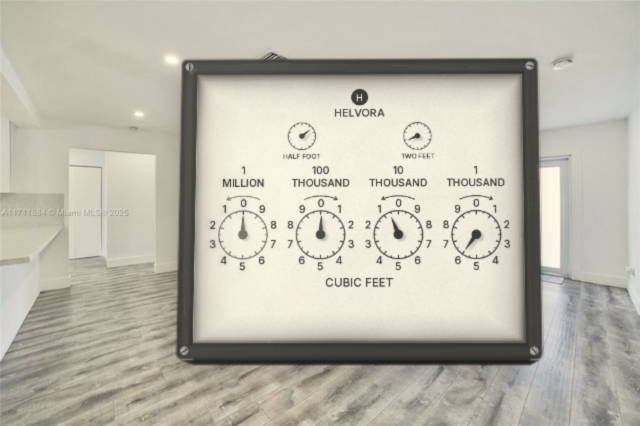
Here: **600** ft³
